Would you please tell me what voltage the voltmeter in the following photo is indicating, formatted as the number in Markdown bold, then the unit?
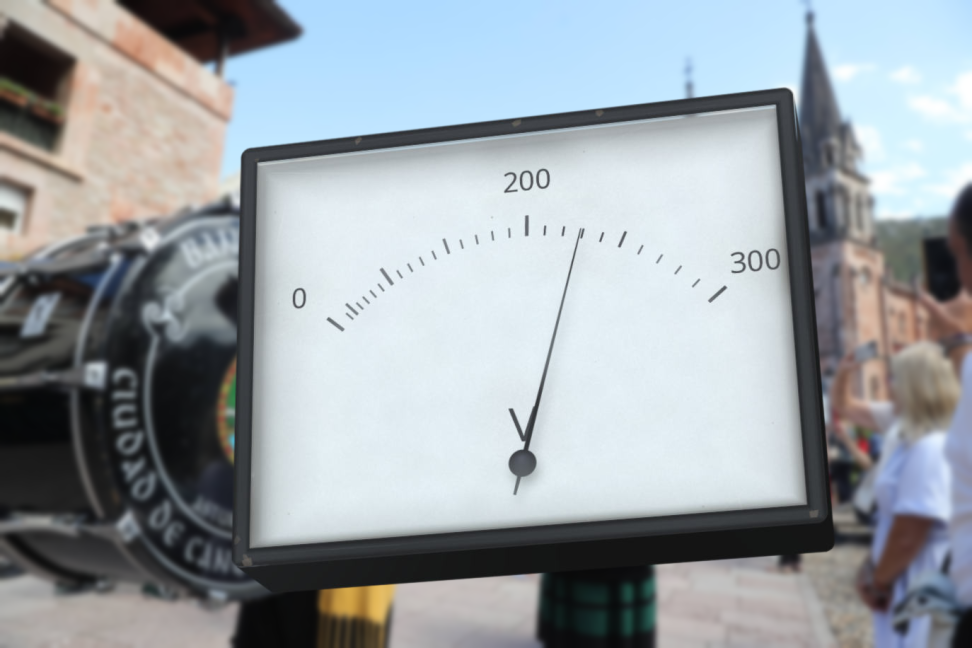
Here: **230** V
